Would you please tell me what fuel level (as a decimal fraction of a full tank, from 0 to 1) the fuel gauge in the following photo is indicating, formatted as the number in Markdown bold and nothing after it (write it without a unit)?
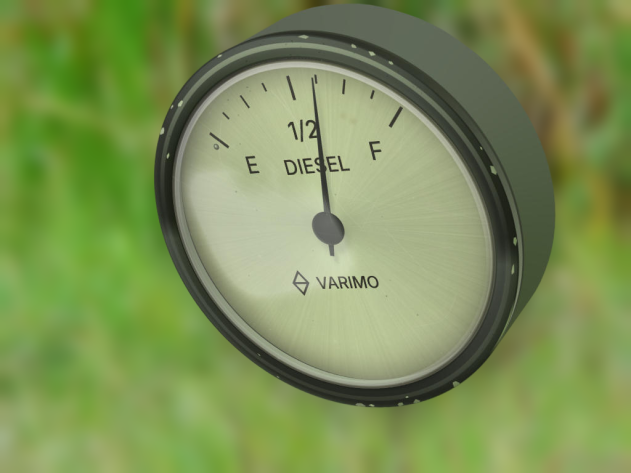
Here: **0.625**
